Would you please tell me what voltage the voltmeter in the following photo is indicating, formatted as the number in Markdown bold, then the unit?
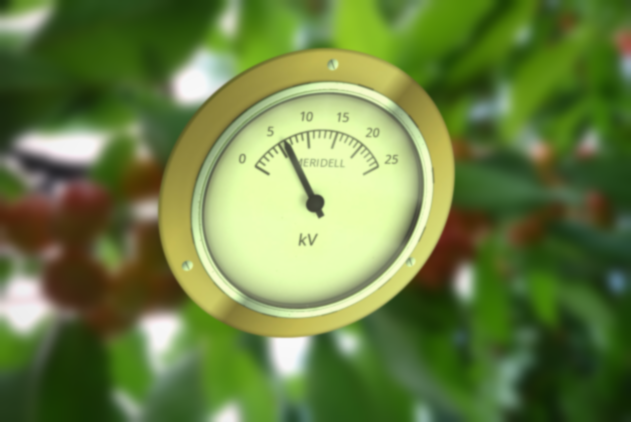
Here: **6** kV
